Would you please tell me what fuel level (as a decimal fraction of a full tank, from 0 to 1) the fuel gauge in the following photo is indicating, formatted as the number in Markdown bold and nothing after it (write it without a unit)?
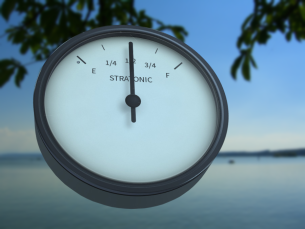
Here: **0.5**
